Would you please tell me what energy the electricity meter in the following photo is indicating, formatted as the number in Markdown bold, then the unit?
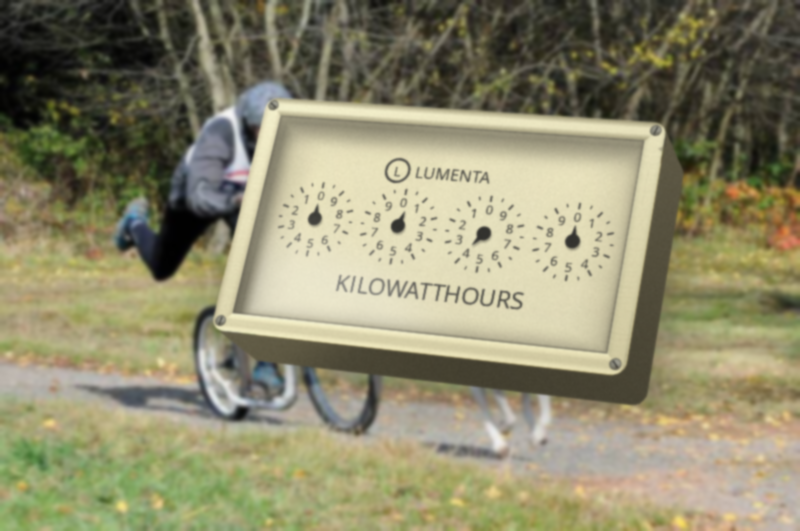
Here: **40** kWh
